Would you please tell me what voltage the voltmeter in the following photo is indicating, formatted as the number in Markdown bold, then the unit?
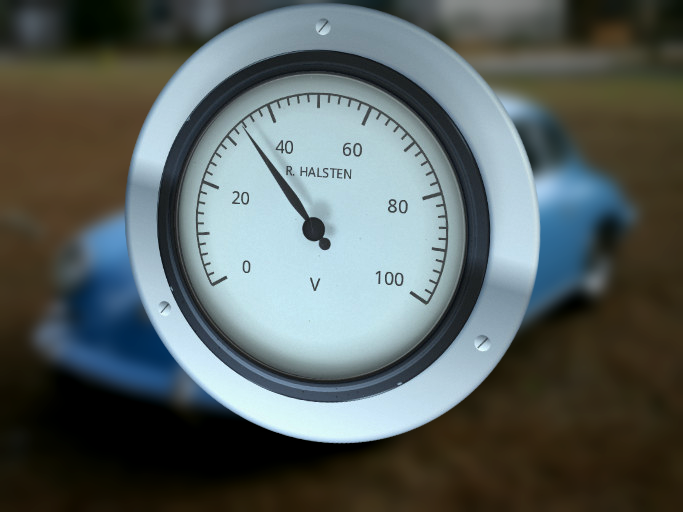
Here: **34** V
